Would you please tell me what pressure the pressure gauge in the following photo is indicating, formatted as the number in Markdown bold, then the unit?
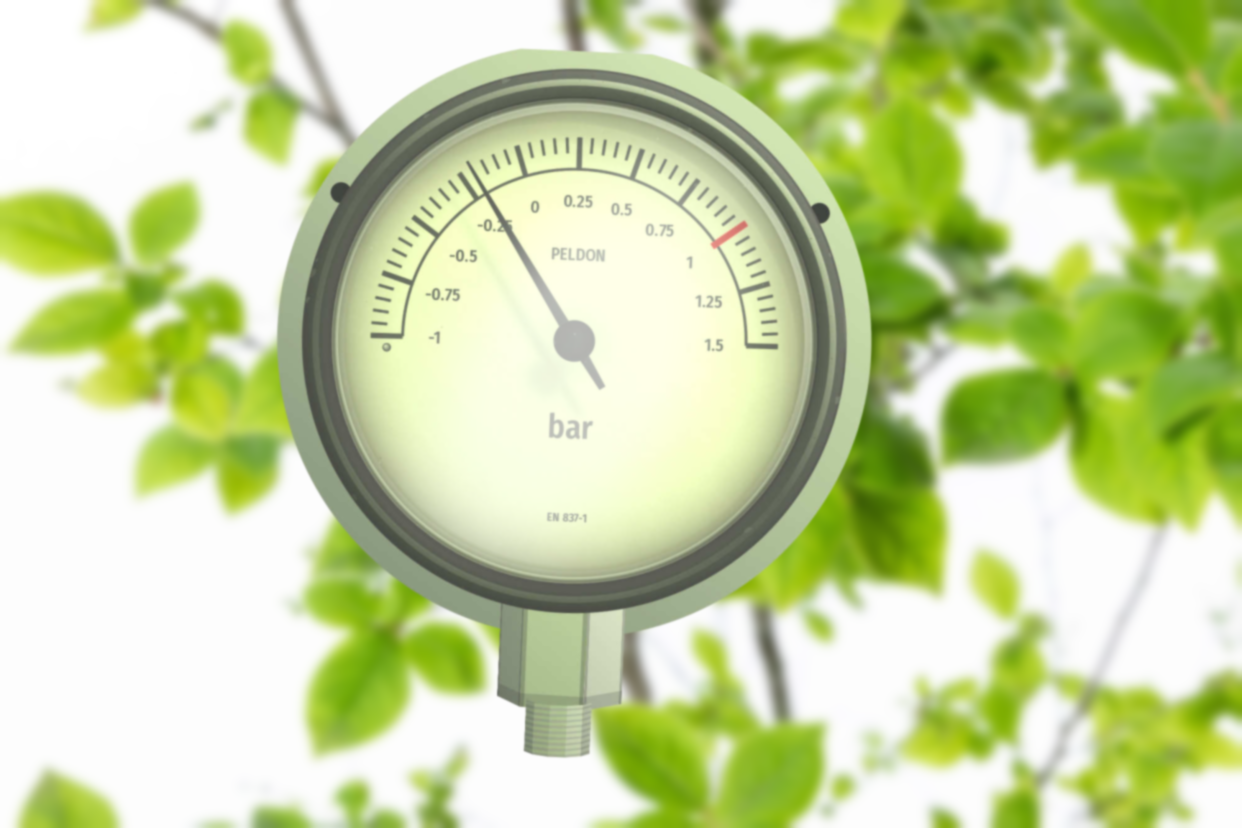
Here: **-0.2** bar
